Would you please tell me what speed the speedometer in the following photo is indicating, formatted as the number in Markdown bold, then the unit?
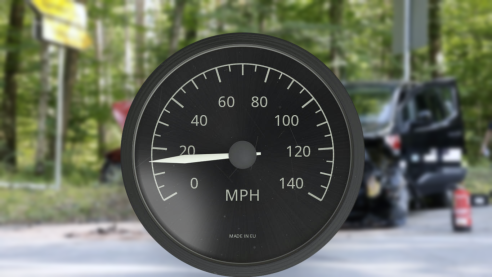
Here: **15** mph
